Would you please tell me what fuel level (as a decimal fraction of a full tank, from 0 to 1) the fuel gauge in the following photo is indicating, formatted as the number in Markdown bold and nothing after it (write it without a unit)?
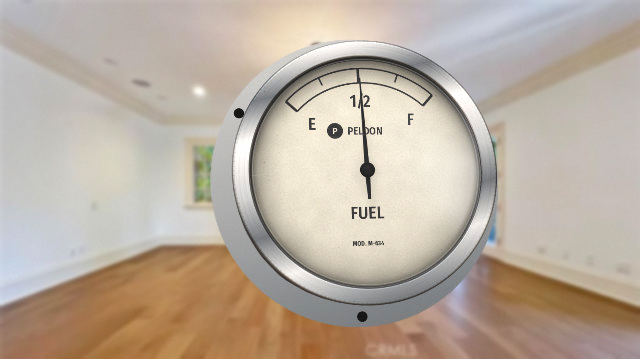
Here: **0.5**
